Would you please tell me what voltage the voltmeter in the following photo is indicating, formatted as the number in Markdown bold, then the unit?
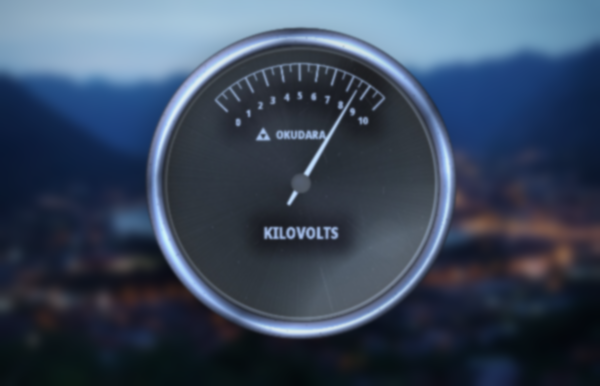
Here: **8.5** kV
